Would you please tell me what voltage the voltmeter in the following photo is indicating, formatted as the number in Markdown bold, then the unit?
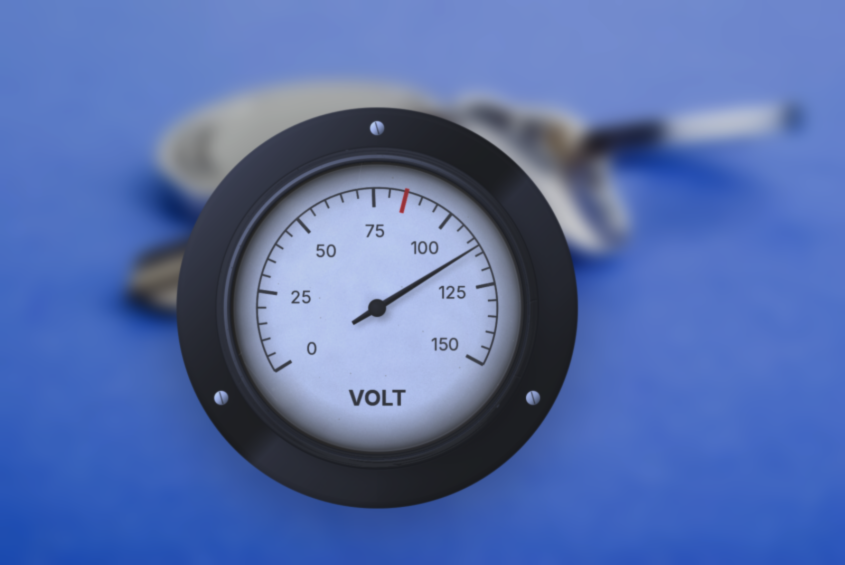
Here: **112.5** V
